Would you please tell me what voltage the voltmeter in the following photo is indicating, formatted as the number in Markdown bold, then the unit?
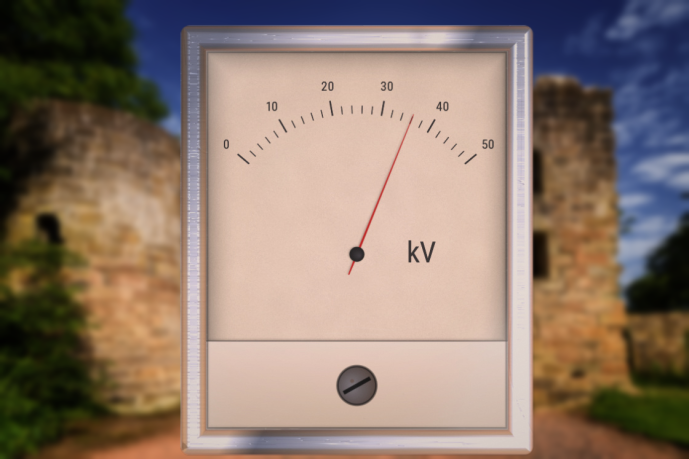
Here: **36** kV
